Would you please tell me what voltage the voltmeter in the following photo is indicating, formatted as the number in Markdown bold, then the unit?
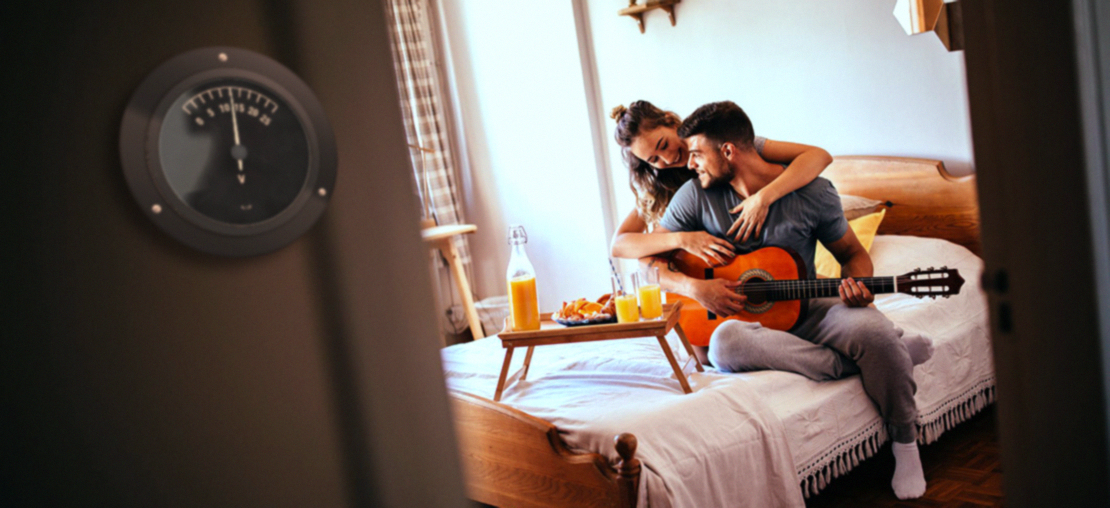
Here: **12.5** V
